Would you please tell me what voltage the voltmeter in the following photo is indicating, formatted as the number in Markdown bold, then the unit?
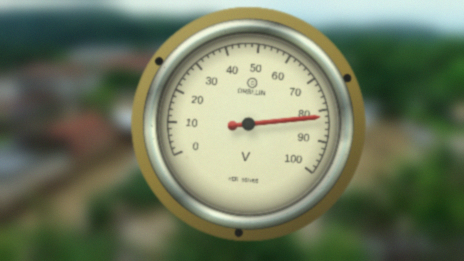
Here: **82** V
